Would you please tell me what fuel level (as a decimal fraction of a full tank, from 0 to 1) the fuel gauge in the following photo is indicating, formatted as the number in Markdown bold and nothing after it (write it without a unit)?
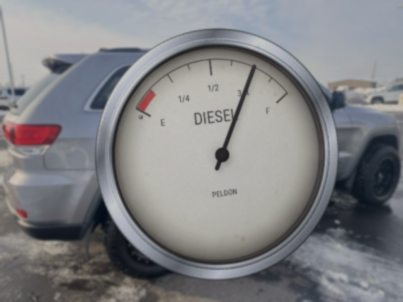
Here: **0.75**
